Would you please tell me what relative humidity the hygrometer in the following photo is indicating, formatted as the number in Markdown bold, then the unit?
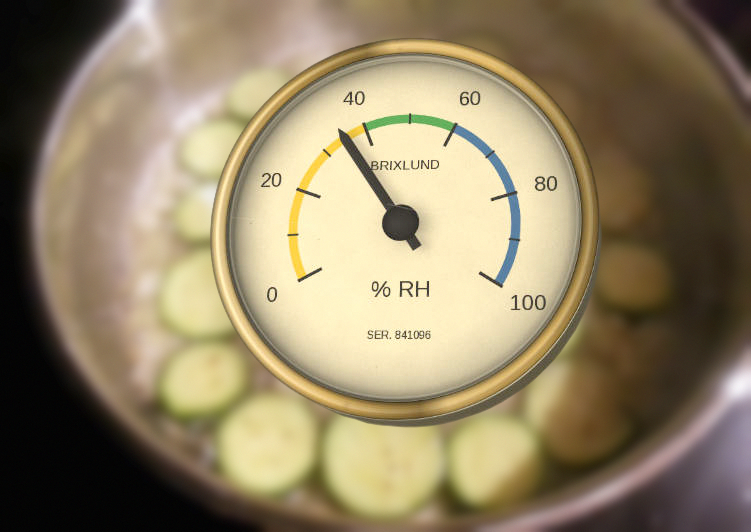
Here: **35** %
